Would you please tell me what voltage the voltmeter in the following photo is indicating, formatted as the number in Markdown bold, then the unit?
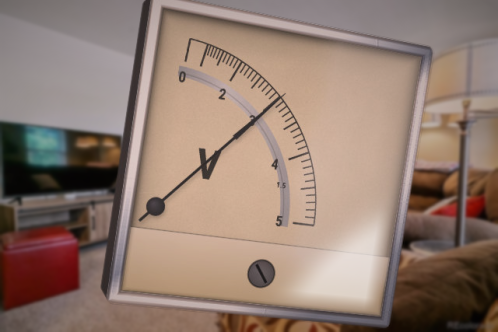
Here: **3** V
